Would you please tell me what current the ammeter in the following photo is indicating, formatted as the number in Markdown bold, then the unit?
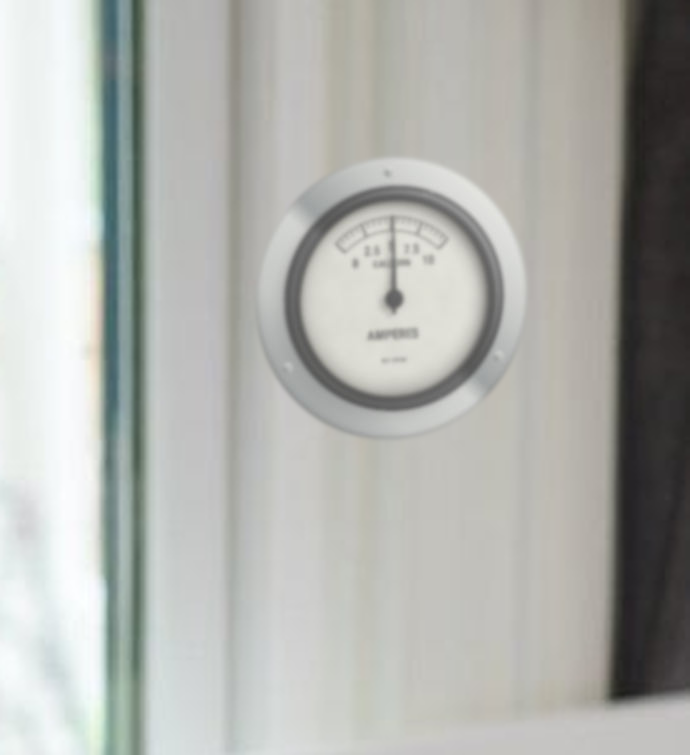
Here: **5** A
